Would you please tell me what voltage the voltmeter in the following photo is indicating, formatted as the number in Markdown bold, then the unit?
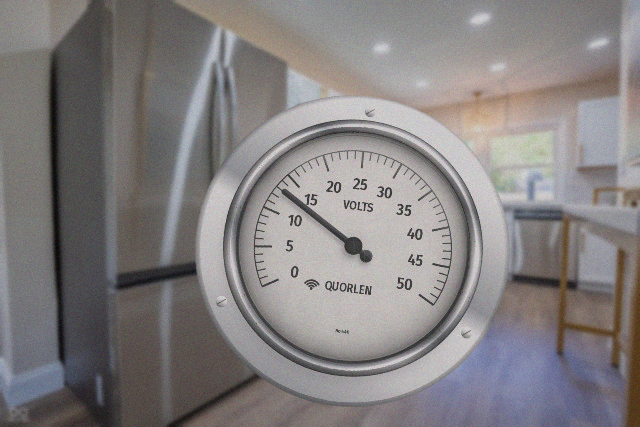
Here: **13** V
